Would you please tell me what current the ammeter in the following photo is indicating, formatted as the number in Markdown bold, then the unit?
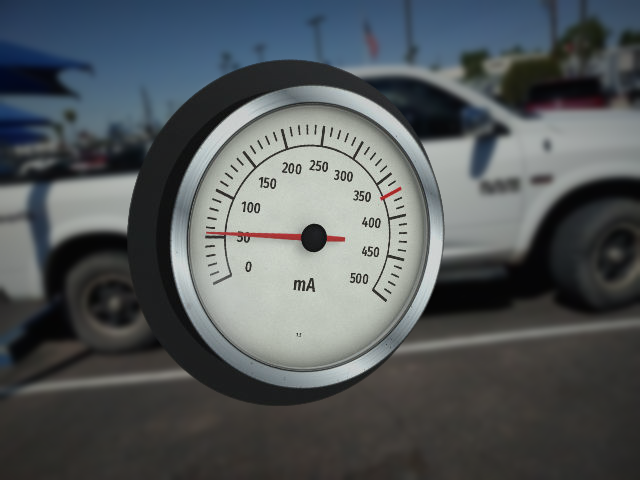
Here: **55** mA
